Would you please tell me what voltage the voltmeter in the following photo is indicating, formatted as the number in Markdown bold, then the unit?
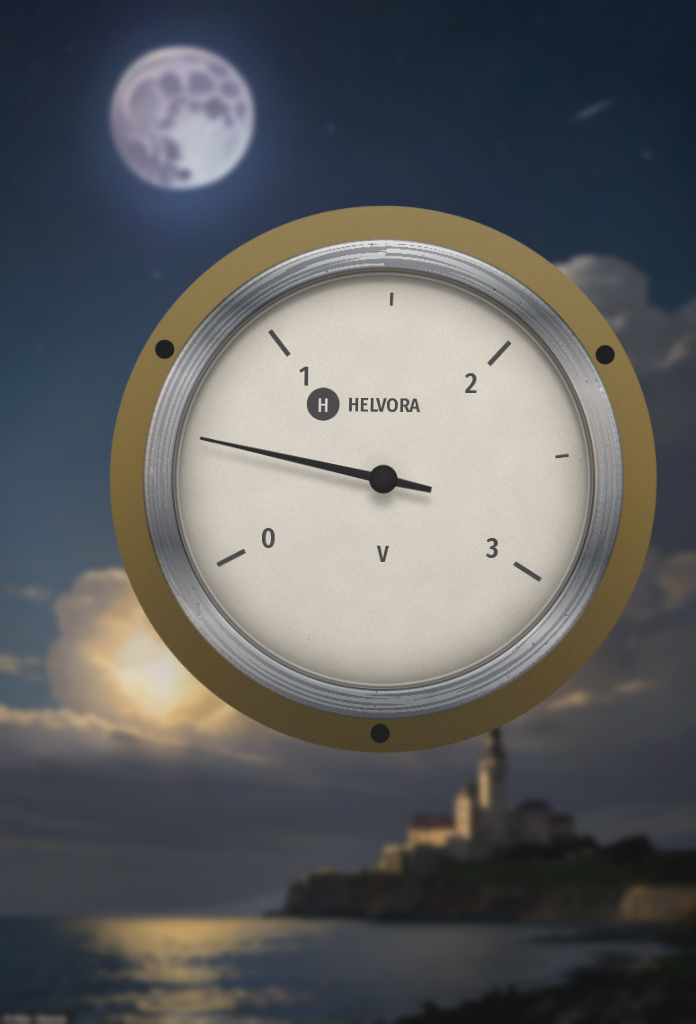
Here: **0.5** V
